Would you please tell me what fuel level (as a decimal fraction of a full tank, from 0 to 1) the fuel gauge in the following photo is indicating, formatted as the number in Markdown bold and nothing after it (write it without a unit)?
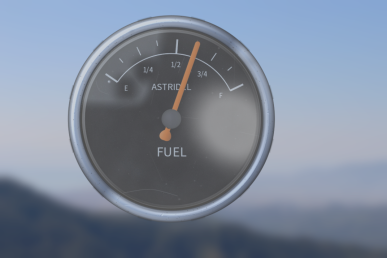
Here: **0.625**
